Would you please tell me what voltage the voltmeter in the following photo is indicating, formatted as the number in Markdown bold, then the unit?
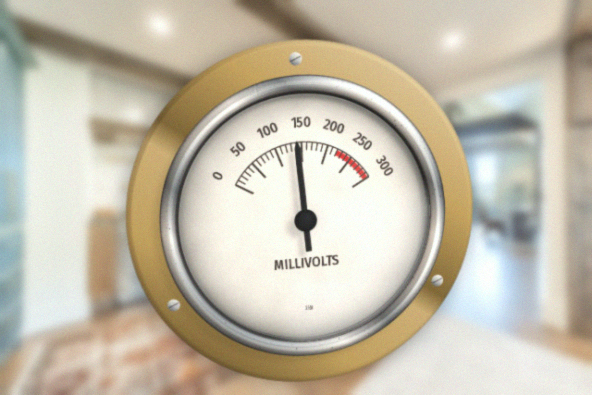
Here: **140** mV
